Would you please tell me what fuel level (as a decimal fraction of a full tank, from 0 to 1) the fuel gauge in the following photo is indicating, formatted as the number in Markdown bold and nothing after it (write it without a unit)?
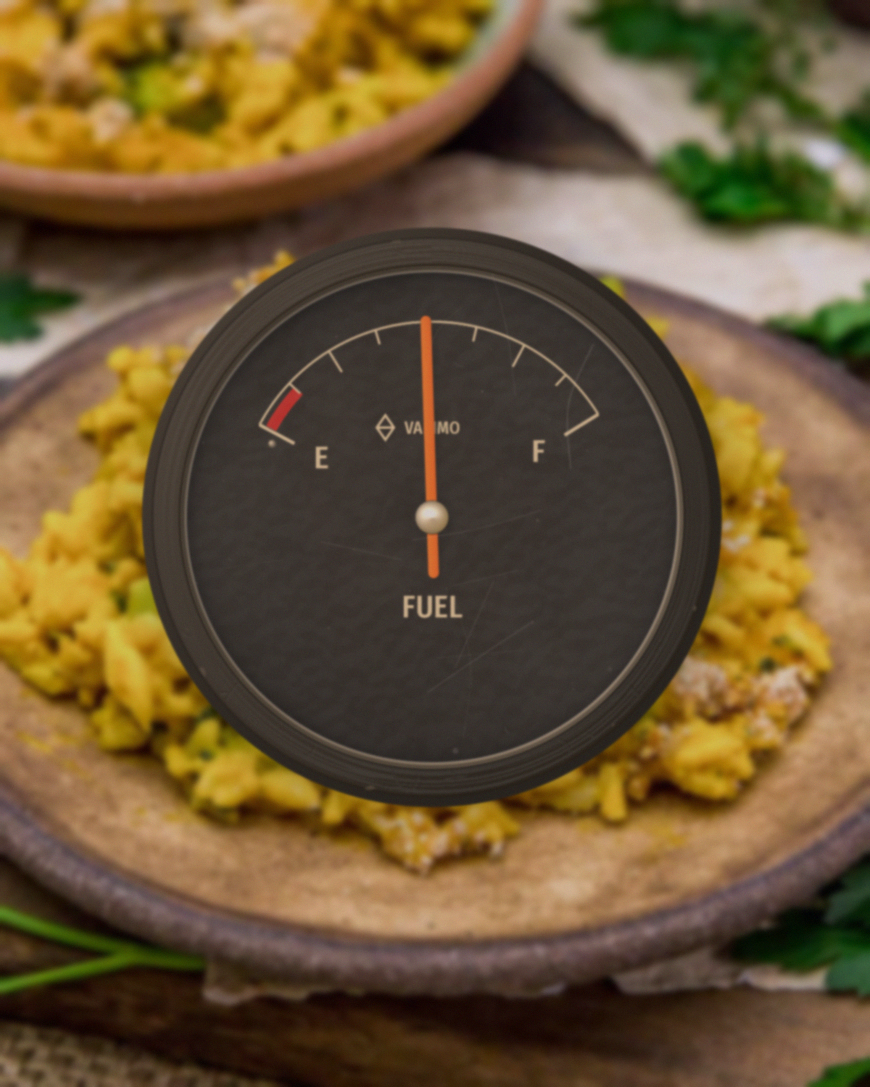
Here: **0.5**
